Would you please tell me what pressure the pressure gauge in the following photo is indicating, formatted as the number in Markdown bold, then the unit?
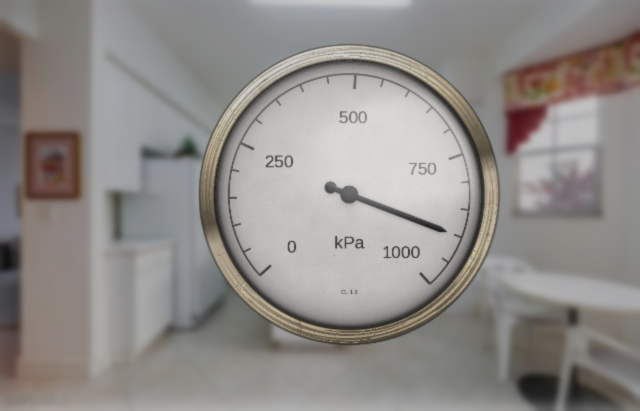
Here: **900** kPa
